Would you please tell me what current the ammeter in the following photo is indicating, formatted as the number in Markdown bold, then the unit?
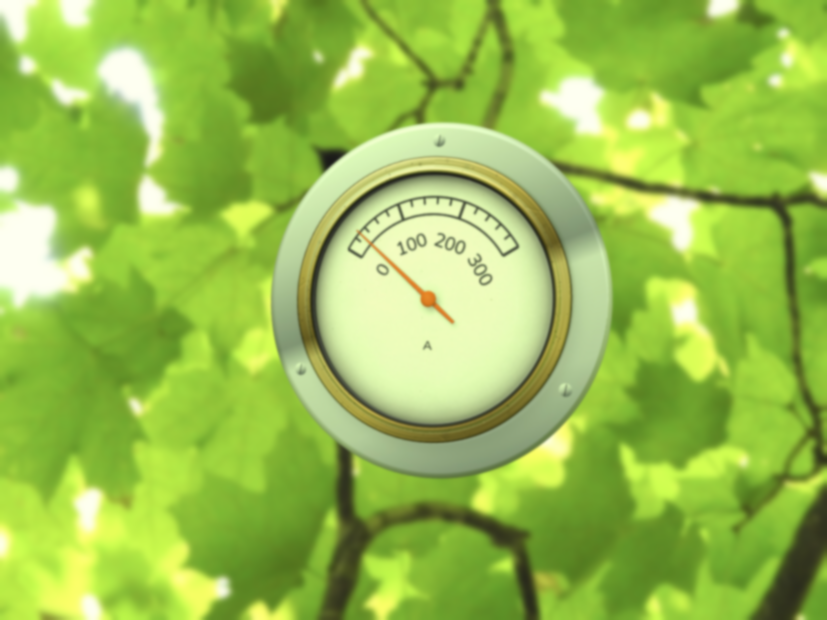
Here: **30** A
